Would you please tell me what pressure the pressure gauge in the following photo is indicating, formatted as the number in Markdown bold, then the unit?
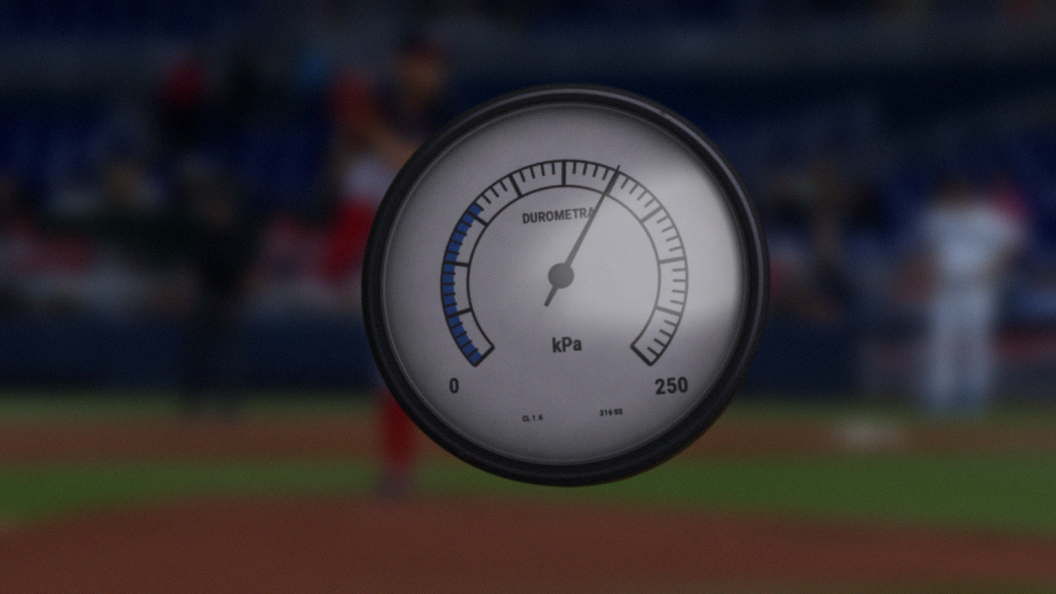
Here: **150** kPa
